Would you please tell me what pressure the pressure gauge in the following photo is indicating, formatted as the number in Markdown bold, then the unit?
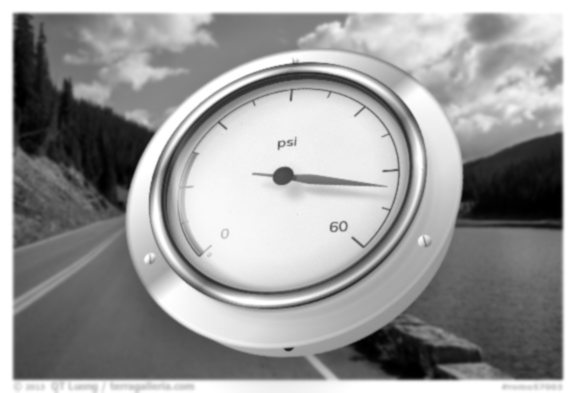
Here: **52.5** psi
